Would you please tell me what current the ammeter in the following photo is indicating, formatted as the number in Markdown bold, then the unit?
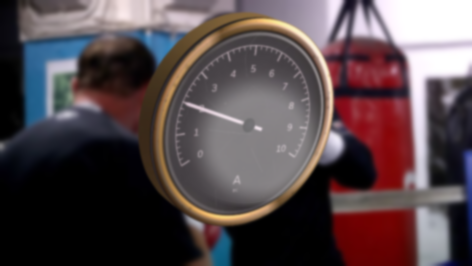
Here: **2** A
